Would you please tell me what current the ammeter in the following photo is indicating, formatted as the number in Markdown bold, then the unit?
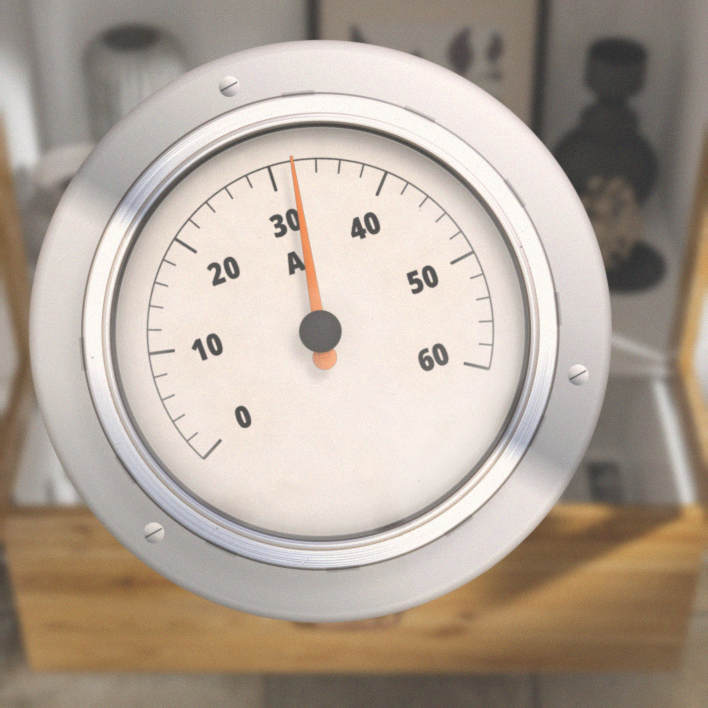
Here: **32** A
